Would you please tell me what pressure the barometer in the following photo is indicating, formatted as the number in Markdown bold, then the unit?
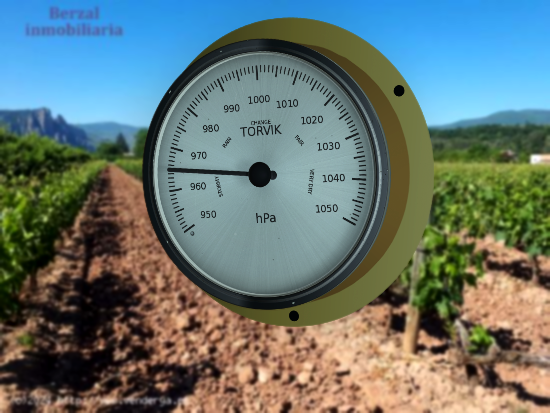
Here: **965** hPa
